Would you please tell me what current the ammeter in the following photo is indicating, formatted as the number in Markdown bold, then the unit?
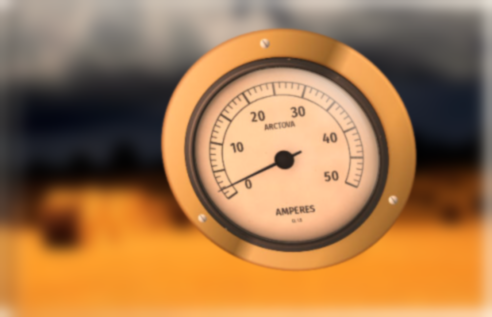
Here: **2** A
